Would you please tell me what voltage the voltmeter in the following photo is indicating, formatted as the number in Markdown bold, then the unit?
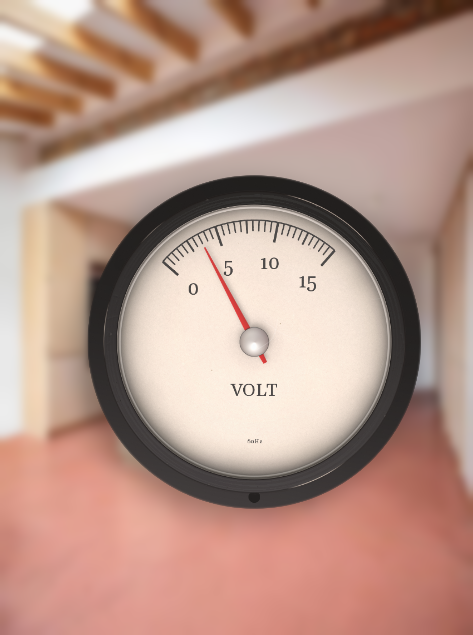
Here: **3.5** V
